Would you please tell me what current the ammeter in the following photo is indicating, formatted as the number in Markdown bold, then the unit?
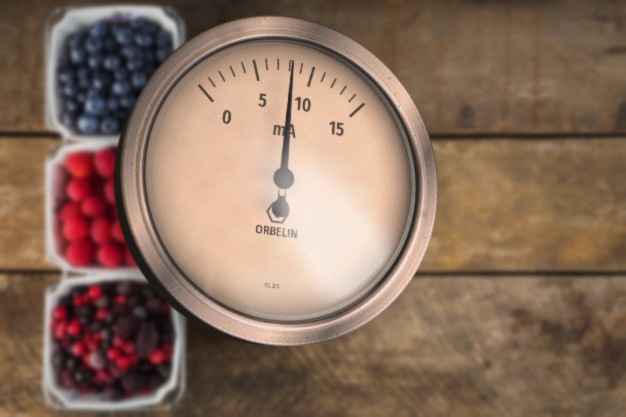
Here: **8** mA
